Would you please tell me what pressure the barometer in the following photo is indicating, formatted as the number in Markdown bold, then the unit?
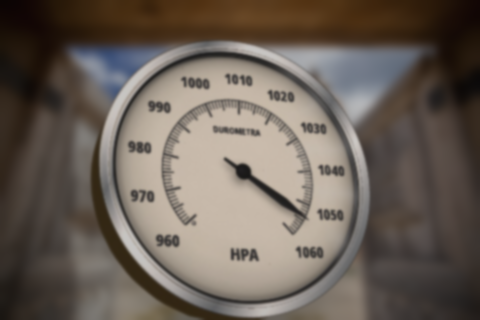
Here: **1055** hPa
